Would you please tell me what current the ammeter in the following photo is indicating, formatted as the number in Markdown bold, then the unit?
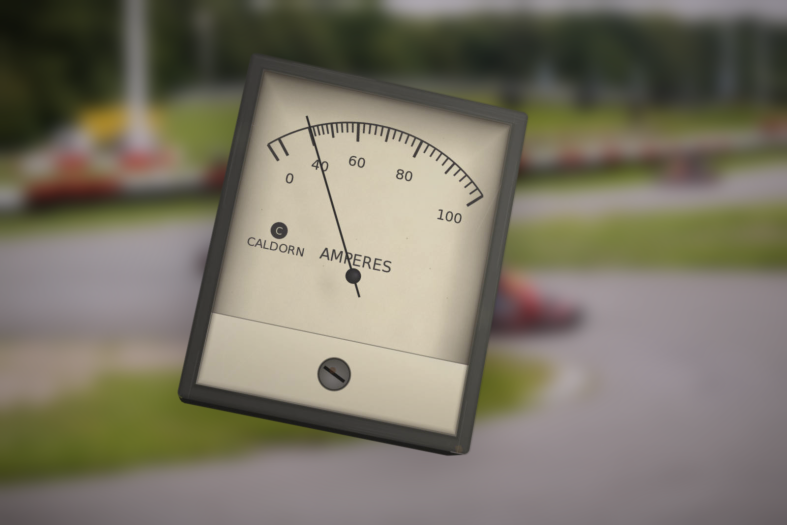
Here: **40** A
